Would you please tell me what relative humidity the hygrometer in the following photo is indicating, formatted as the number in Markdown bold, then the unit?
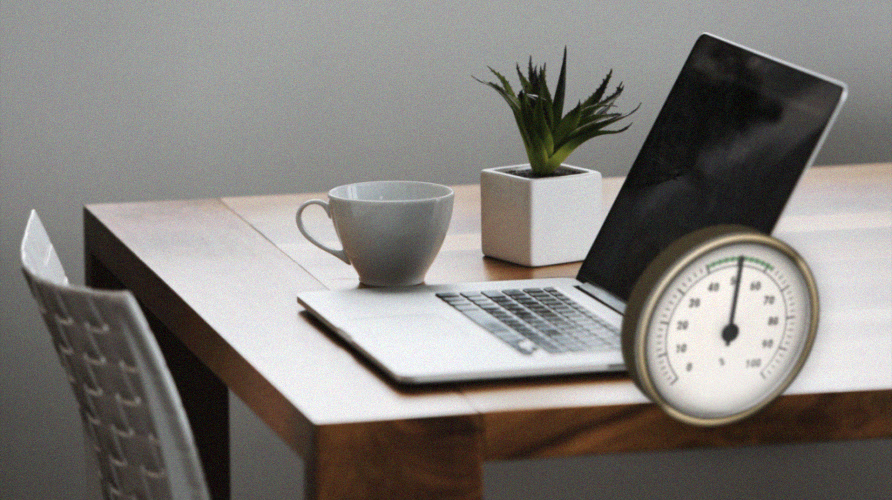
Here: **50** %
